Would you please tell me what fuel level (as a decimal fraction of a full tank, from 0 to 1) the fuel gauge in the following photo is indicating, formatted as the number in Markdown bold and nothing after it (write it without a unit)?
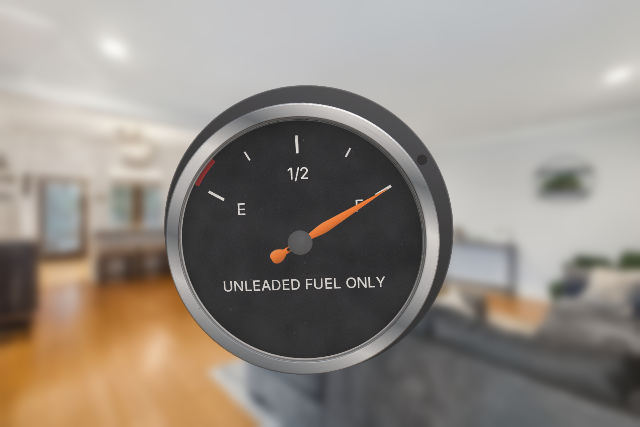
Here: **1**
